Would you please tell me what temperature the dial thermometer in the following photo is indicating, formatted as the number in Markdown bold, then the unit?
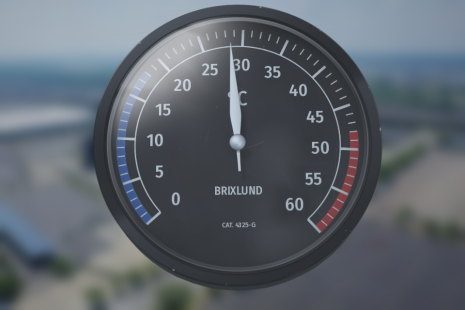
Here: **28.5** °C
